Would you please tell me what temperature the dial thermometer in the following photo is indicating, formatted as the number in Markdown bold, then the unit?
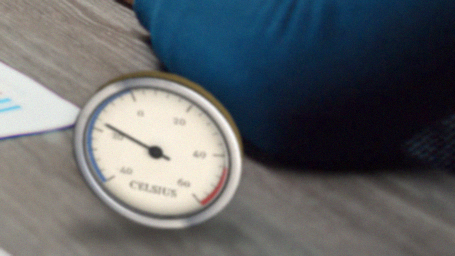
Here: **-16** °C
